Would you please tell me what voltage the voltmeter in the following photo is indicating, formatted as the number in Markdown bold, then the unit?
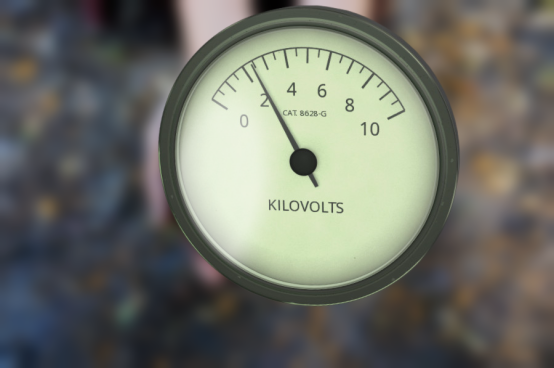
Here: **2.5** kV
